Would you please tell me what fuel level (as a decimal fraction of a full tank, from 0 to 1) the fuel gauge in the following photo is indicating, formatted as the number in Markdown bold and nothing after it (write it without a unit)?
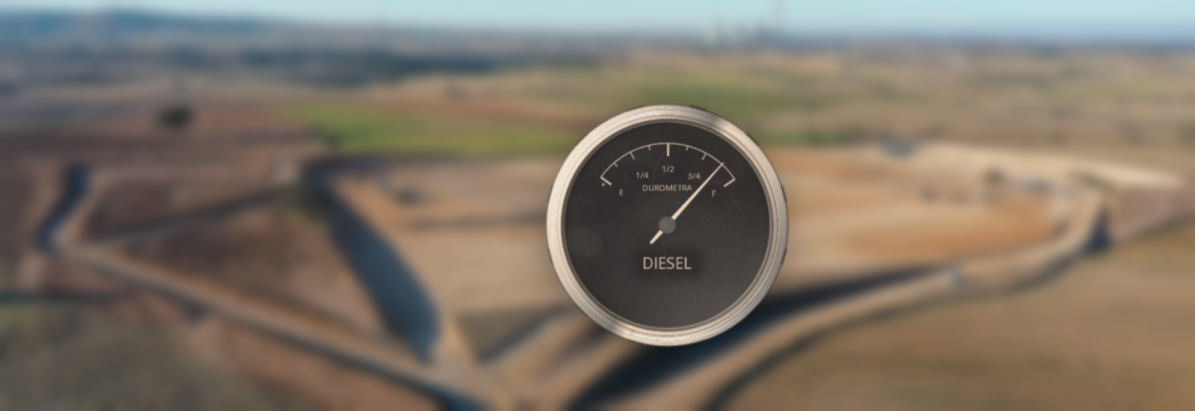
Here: **0.875**
